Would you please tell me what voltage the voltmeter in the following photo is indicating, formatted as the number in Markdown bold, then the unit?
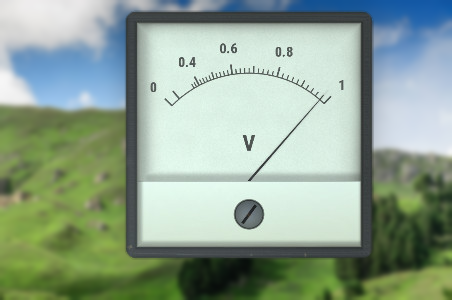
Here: **0.98** V
